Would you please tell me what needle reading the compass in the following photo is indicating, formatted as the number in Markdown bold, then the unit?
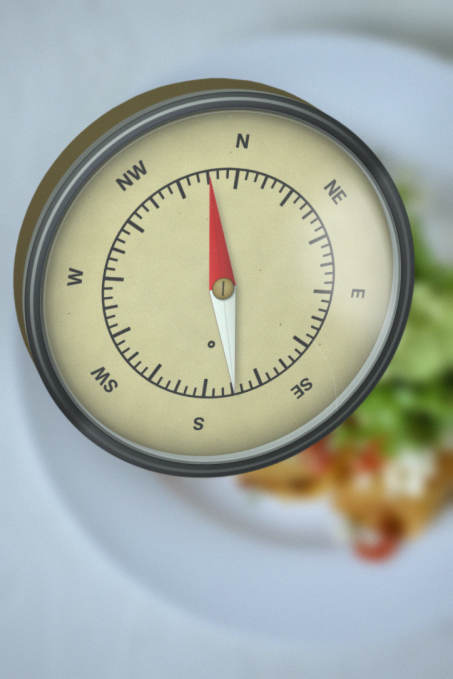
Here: **345** °
